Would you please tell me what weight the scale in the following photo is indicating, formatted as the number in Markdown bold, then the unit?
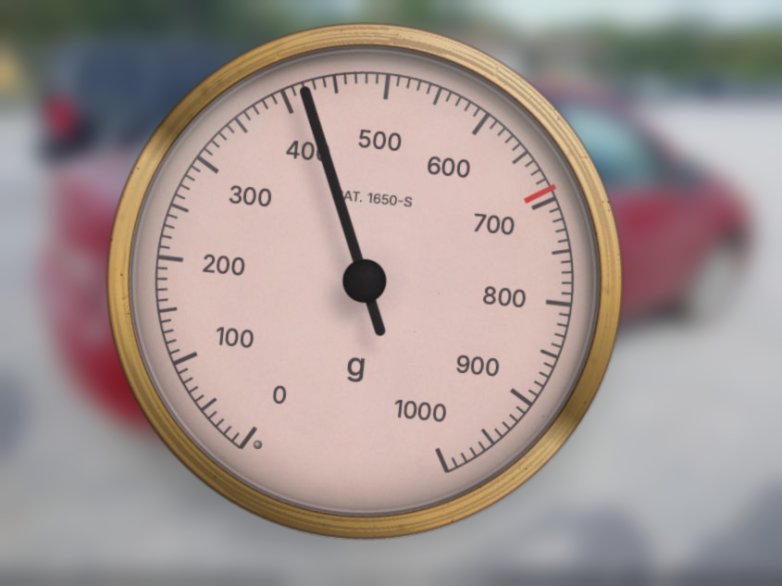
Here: **420** g
